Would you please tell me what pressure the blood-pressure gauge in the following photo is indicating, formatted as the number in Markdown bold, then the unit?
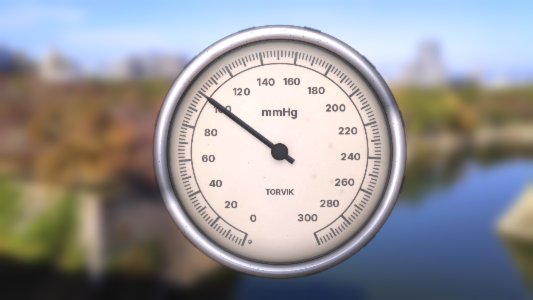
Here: **100** mmHg
